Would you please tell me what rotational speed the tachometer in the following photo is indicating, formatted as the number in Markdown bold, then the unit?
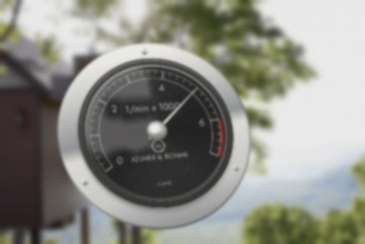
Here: **5000** rpm
